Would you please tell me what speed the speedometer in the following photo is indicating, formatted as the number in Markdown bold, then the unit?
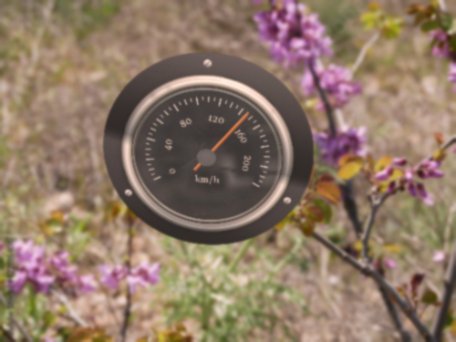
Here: **145** km/h
